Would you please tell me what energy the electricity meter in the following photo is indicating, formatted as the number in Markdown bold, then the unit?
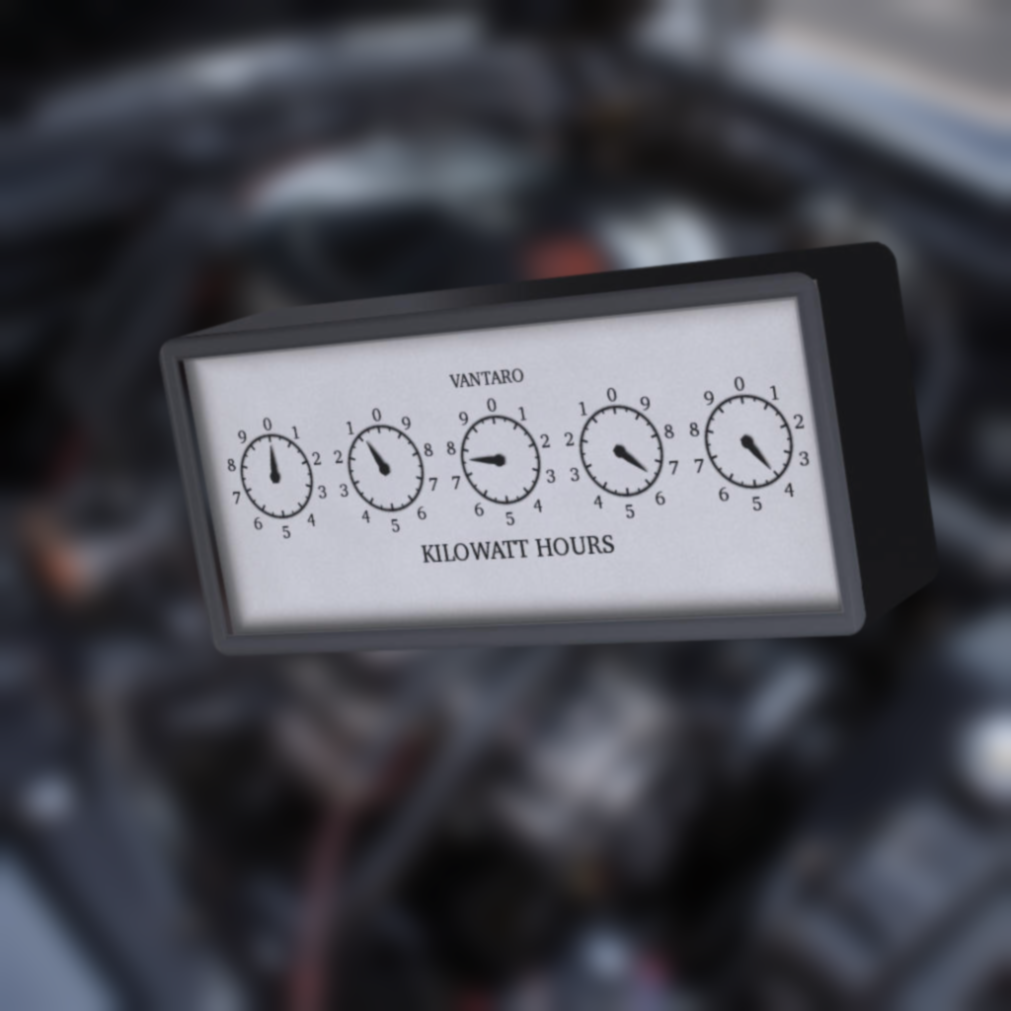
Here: **764** kWh
